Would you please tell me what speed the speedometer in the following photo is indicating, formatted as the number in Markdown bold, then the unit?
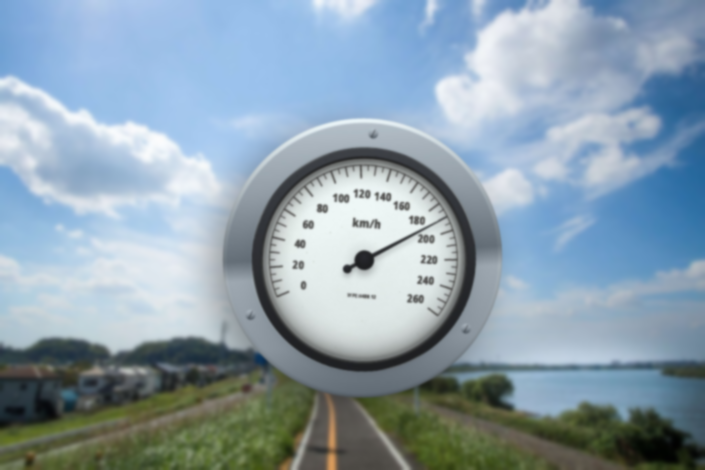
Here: **190** km/h
